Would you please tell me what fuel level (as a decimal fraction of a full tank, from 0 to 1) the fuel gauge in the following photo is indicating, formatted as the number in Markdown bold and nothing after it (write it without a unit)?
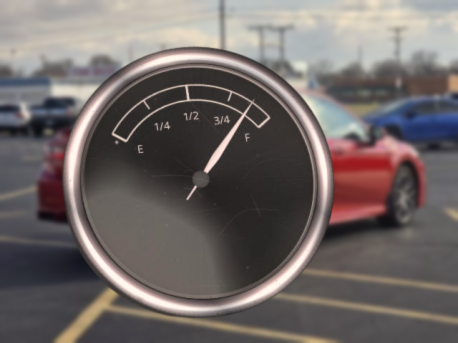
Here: **0.875**
